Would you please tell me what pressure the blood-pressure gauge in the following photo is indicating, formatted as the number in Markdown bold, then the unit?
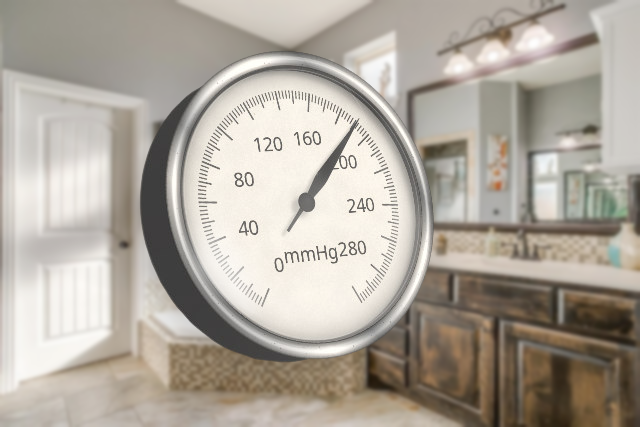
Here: **190** mmHg
